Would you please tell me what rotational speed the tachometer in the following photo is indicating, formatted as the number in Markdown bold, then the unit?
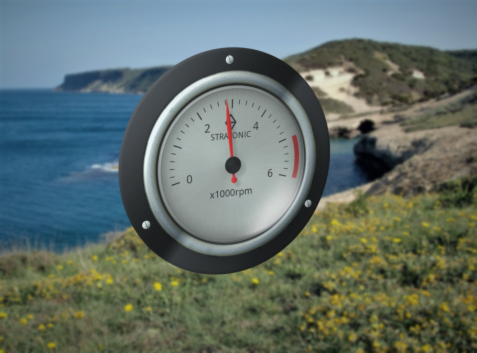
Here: **2800** rpm
